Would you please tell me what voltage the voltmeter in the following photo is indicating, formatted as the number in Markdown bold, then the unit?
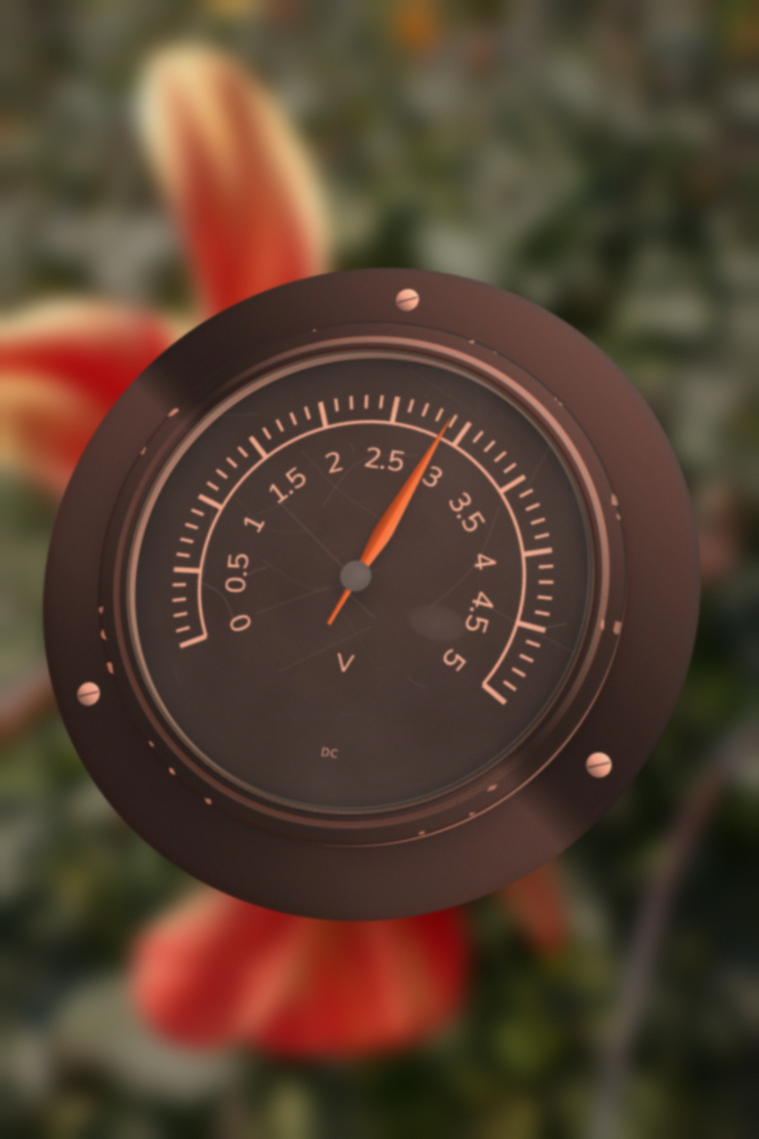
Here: **2.9** V
